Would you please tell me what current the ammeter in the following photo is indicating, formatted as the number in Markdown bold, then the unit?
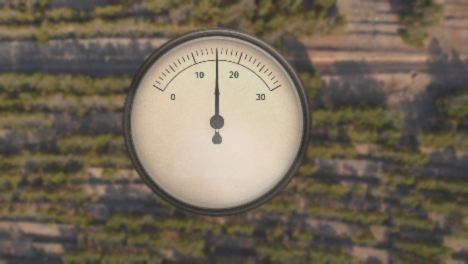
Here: **15** A
